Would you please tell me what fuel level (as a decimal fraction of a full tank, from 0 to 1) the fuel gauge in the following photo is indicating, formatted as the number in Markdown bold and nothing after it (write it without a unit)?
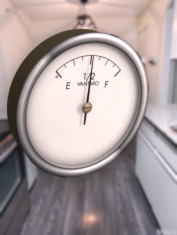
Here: **0.5**
